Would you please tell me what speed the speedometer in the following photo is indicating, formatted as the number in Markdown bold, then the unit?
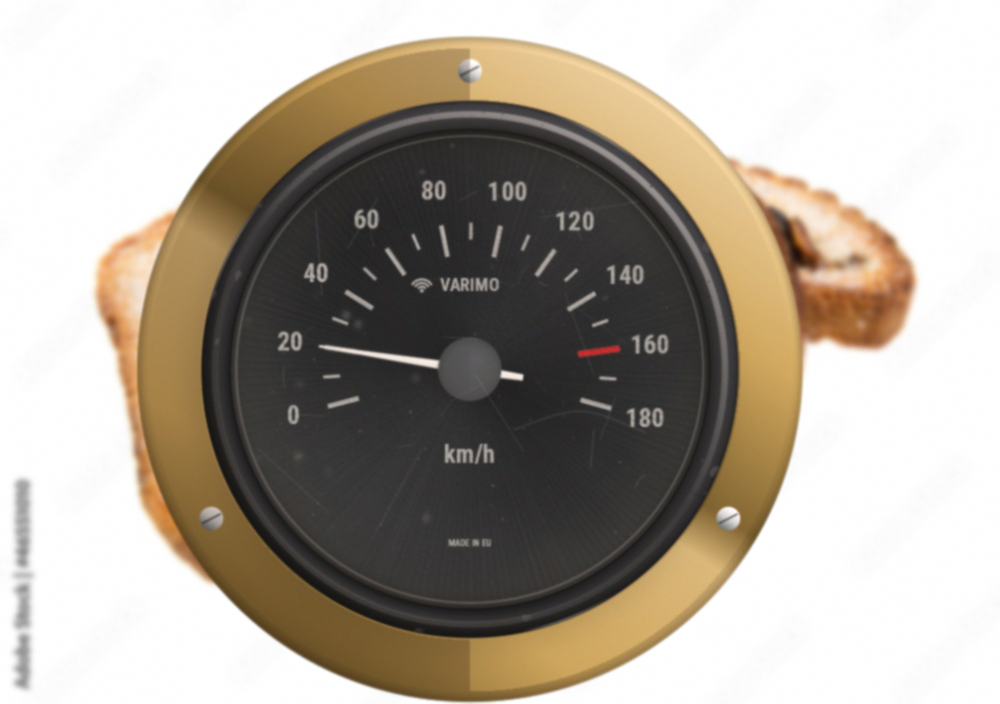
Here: **20** km/h
